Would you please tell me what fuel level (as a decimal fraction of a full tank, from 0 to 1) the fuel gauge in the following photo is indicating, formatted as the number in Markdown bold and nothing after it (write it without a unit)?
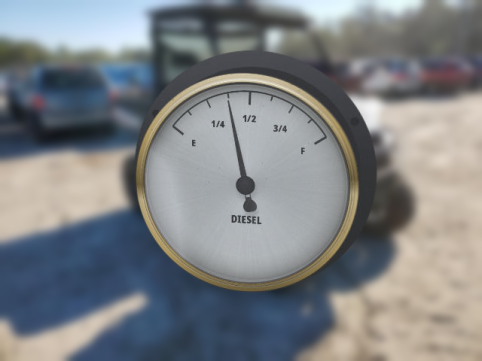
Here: **0.375**
